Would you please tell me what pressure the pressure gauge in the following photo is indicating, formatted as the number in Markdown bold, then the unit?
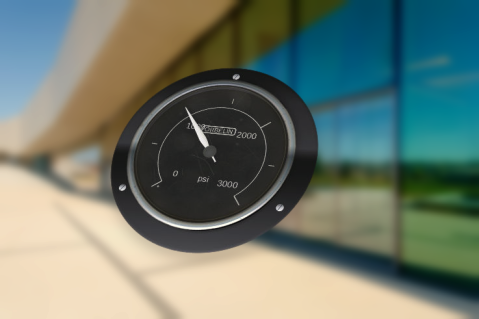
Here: **1000** psi
